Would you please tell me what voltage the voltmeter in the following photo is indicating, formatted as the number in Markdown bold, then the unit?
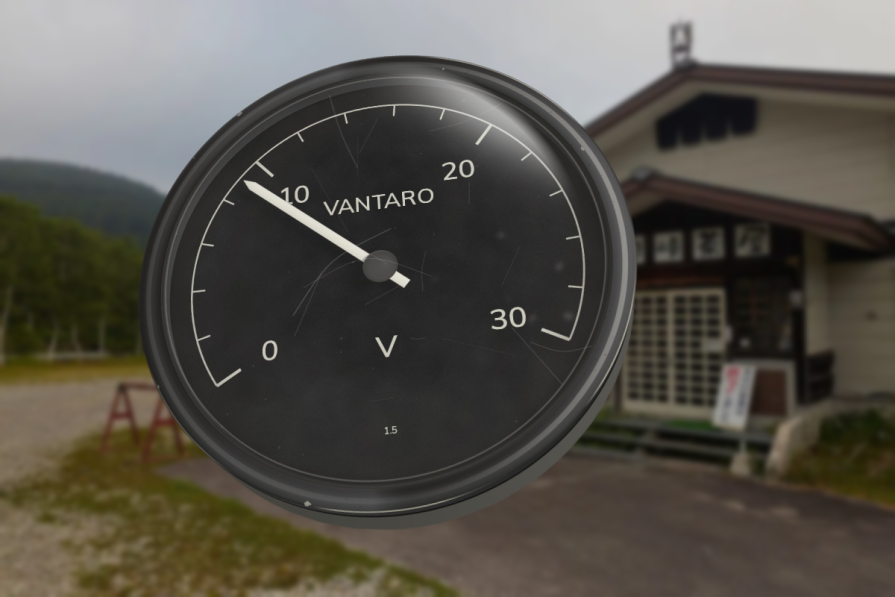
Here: **9** V
